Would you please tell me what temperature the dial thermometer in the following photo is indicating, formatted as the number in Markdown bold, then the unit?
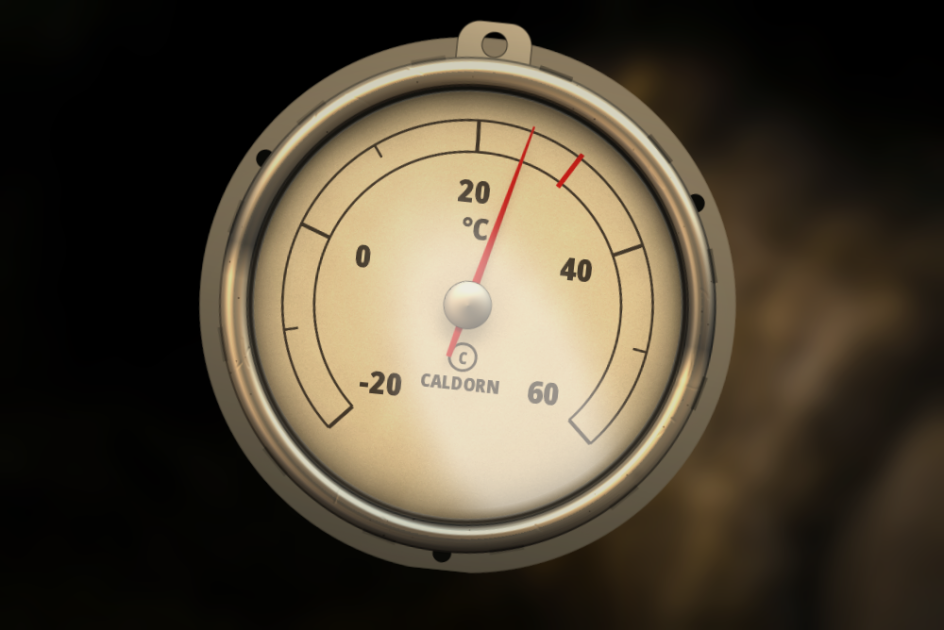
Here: **25** °C
